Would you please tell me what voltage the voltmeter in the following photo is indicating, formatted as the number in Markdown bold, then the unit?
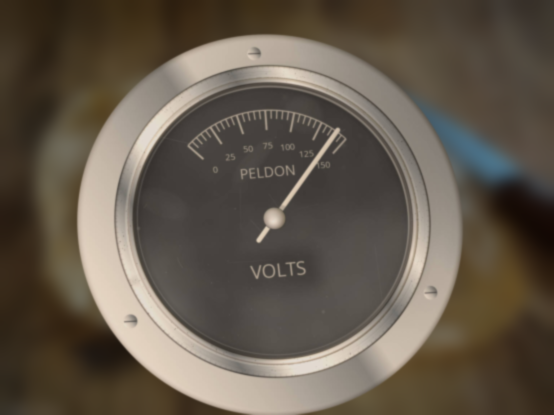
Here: **140** V
